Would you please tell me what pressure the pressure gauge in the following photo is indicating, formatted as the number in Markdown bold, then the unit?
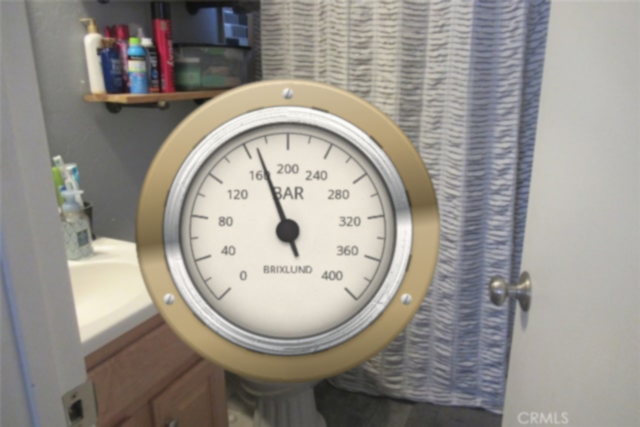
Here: **170** bar
